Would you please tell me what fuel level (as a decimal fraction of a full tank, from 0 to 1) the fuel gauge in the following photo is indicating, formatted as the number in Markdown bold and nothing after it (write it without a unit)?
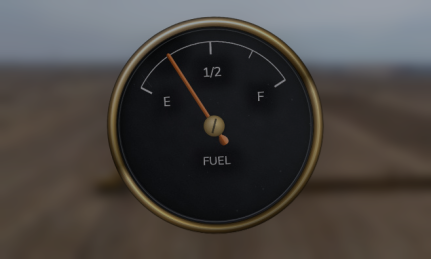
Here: **0.25**
